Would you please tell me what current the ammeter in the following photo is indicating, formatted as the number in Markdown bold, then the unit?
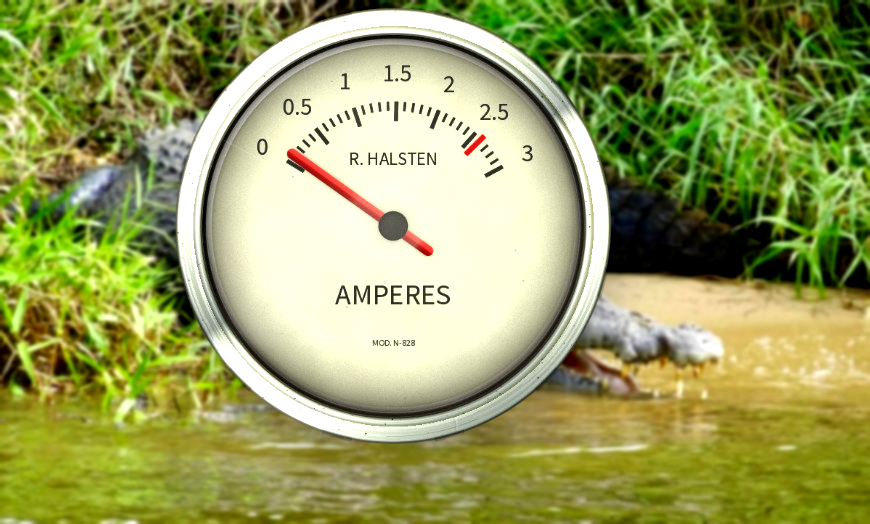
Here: **0.1** A
